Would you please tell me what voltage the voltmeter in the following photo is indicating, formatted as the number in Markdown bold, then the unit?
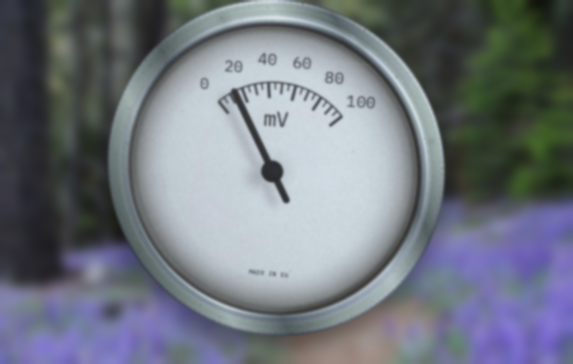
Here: **15** mV
